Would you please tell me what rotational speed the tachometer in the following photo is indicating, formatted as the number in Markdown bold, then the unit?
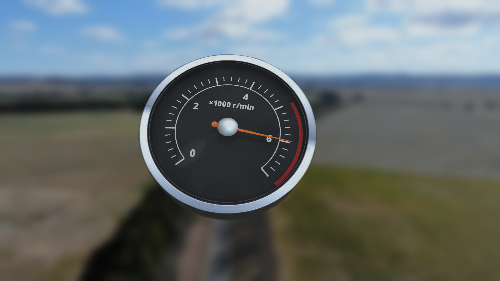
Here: **6000** rpm
